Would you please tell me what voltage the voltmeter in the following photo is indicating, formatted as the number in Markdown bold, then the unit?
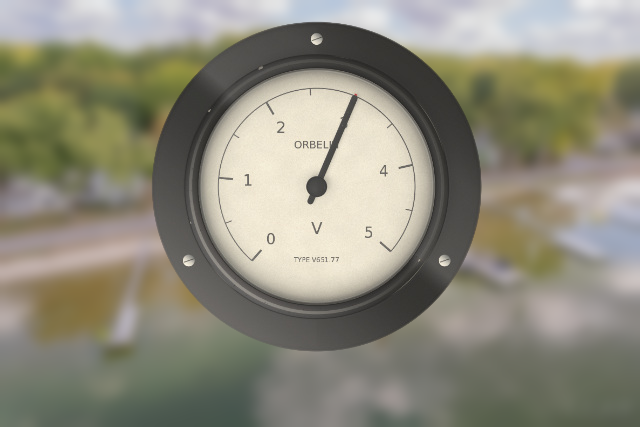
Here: **3** V
